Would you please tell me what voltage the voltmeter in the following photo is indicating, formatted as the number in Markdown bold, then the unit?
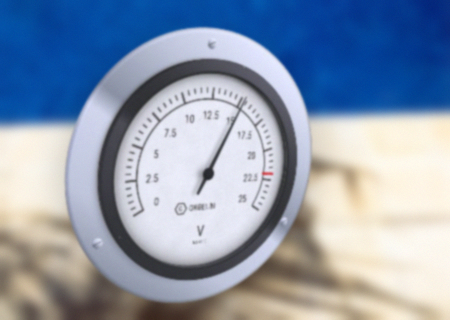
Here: **15** V
